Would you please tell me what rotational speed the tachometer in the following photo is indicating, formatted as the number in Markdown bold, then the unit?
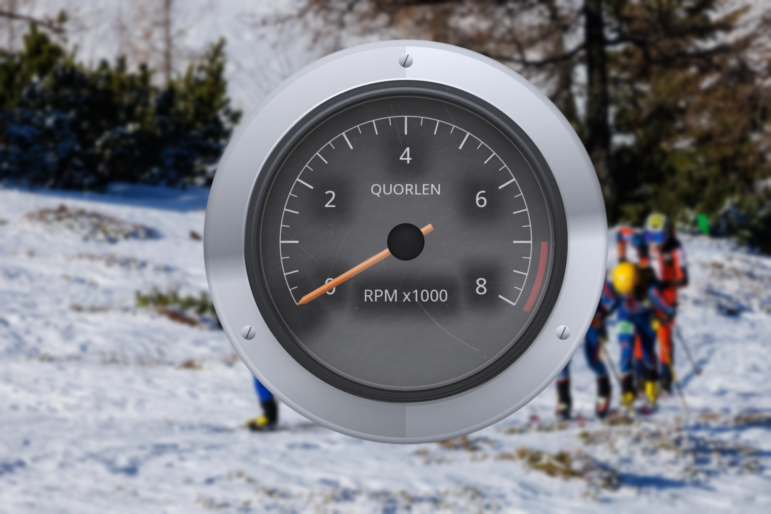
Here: **0** rpm
